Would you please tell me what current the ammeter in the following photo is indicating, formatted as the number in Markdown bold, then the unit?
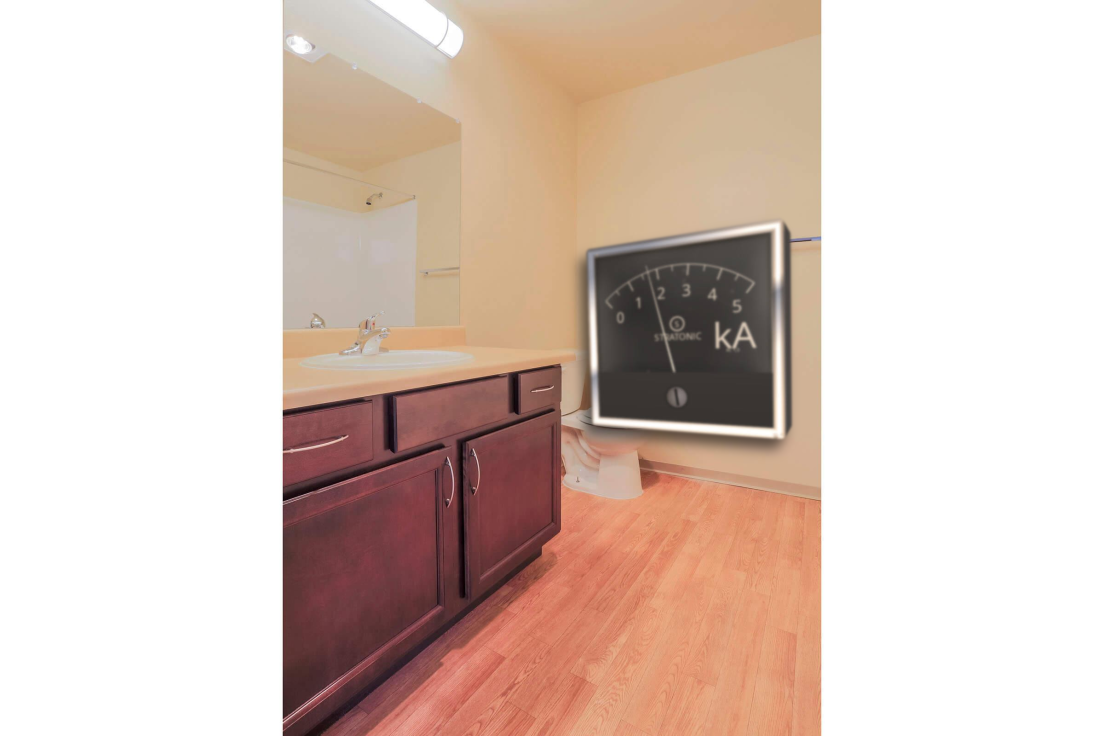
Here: **1.75** kA
